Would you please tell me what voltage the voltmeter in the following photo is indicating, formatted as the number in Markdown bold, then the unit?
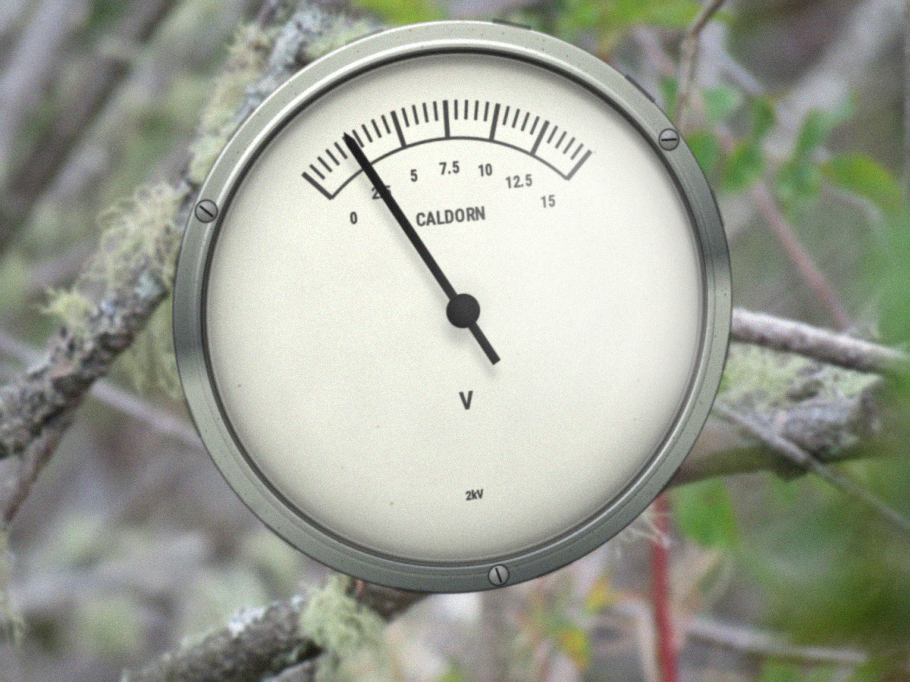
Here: **2.5** V
